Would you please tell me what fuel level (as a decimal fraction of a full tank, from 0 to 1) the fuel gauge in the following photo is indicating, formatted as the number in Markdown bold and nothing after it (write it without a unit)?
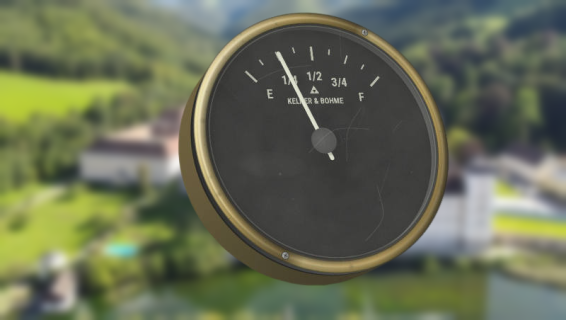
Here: **0.25**
